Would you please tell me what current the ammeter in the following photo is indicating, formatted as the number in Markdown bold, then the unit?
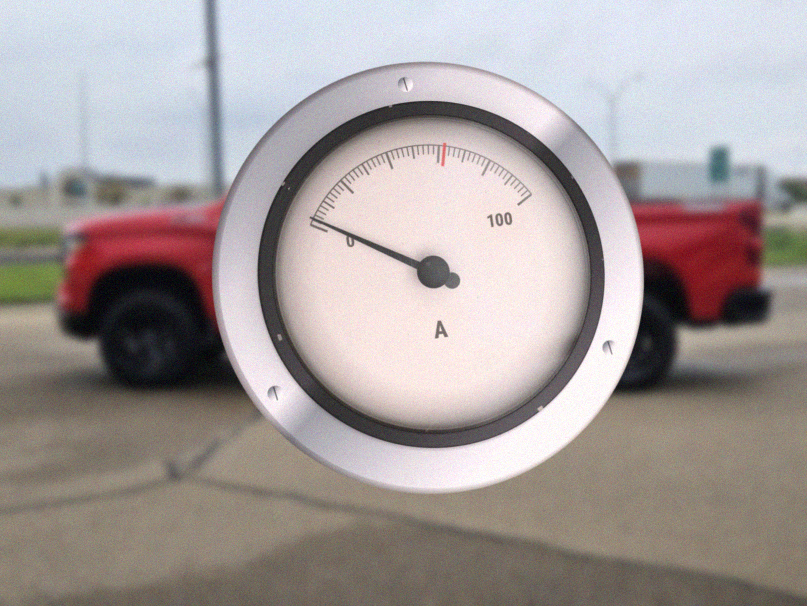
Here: **2** A
